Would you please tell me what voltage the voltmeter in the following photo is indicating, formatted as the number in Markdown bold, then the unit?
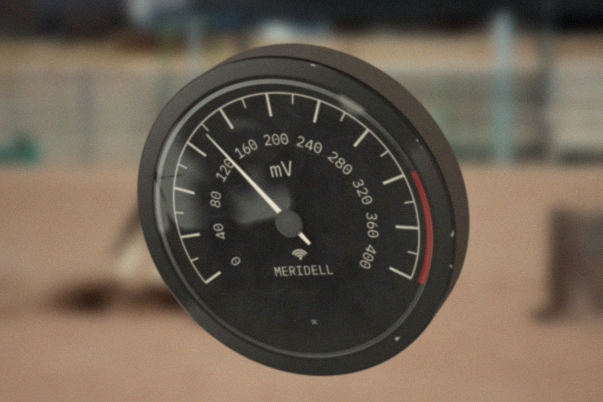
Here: **140** mV
